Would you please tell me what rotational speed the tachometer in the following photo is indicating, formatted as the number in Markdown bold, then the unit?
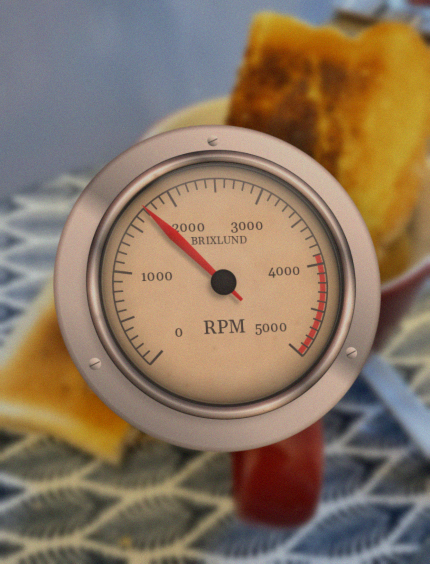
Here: **1700** rpm
